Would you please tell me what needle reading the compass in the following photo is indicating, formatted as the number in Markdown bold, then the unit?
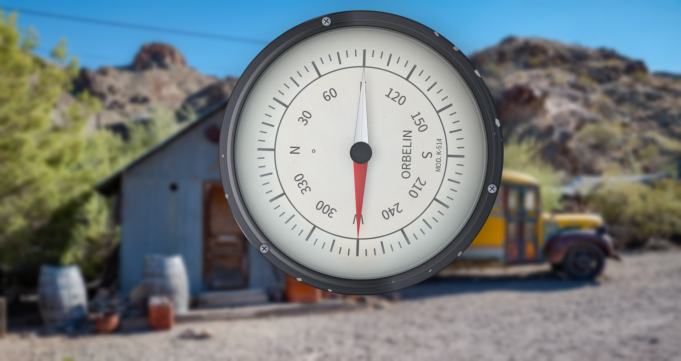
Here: **270** °
